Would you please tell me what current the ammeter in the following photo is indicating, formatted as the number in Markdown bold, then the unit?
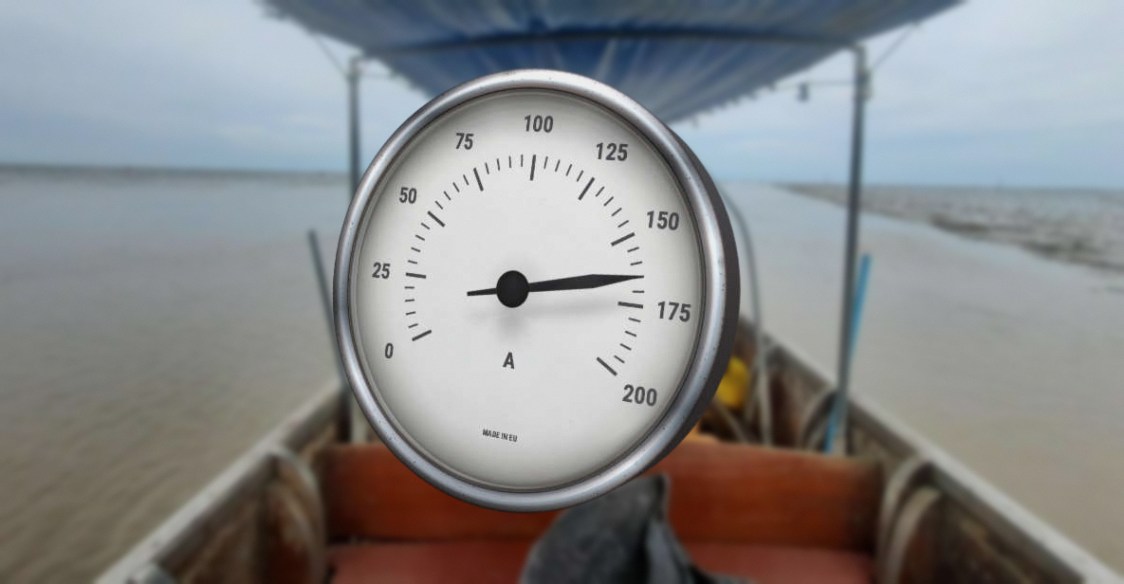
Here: **165** A
